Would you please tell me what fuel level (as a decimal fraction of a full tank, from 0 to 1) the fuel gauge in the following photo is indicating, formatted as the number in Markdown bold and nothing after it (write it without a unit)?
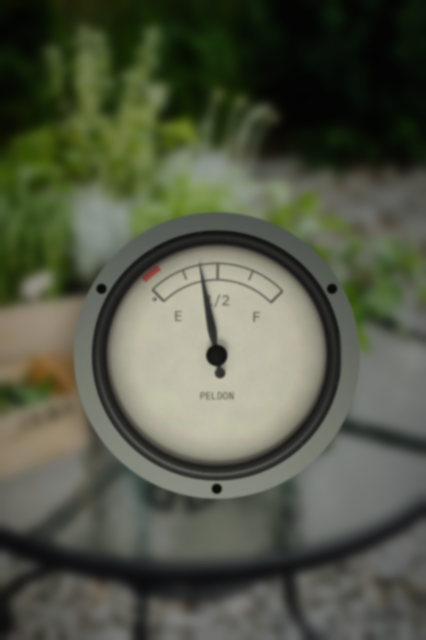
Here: **0.375**
